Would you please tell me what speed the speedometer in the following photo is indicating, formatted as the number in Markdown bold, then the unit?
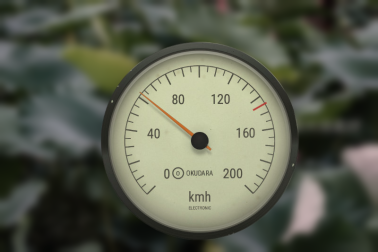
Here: **62.5** km/h
